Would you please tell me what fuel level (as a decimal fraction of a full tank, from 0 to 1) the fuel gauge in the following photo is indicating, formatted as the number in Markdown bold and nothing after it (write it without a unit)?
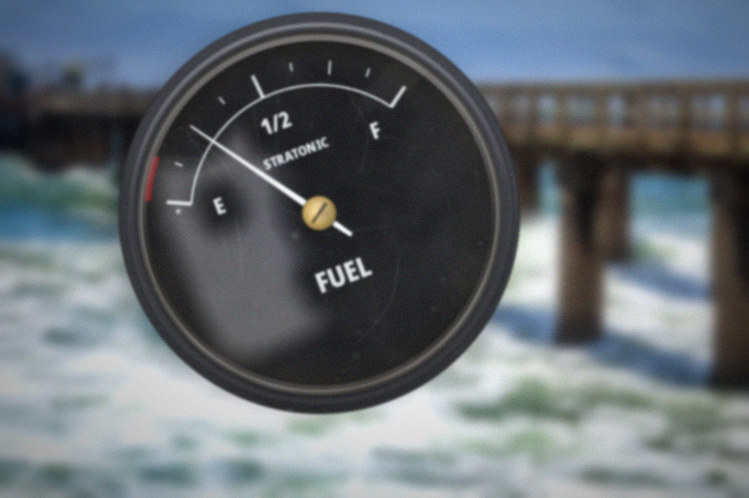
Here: **0.25**
